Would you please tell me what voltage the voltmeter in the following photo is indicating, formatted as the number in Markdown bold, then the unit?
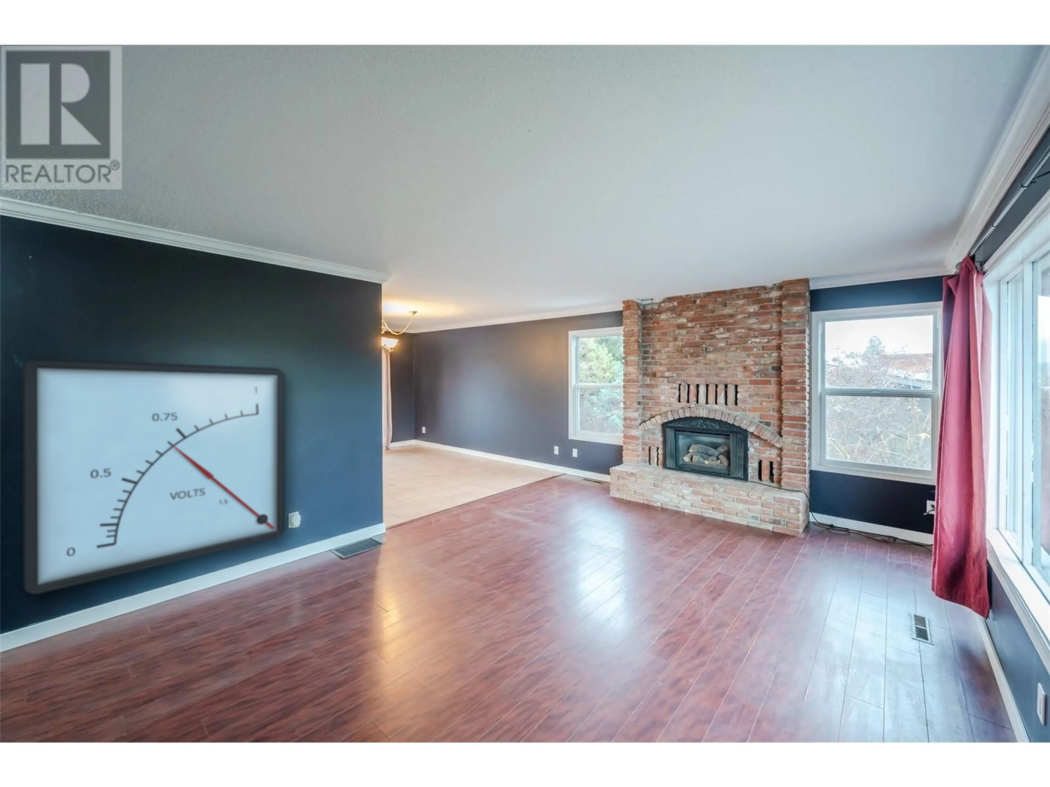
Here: **0.7** V
